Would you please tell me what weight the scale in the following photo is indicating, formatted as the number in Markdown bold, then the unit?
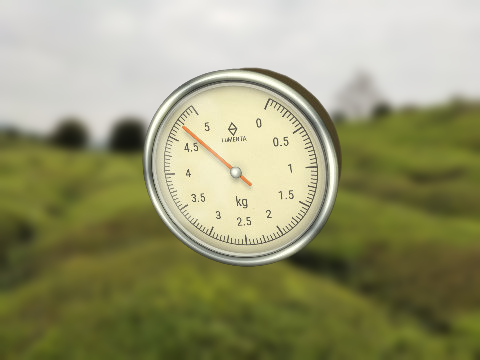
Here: **4.75** kg
